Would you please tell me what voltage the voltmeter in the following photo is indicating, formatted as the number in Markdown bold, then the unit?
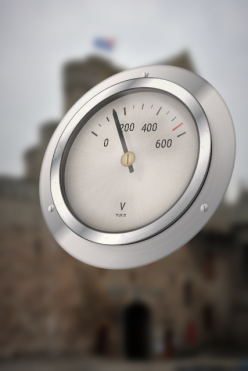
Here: **150** V
